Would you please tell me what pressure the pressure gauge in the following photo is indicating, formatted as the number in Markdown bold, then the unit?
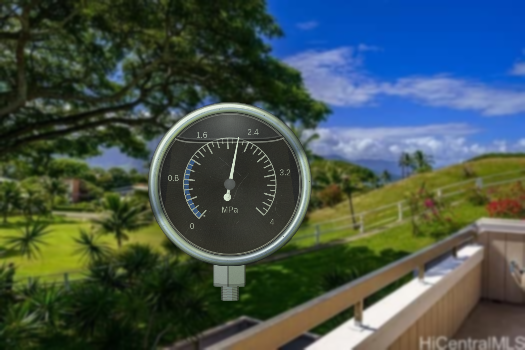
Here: **2.2** MPa
